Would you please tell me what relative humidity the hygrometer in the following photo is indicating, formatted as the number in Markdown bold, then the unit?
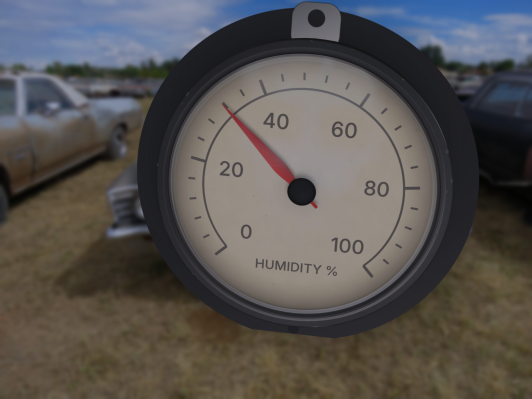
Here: **32** %
